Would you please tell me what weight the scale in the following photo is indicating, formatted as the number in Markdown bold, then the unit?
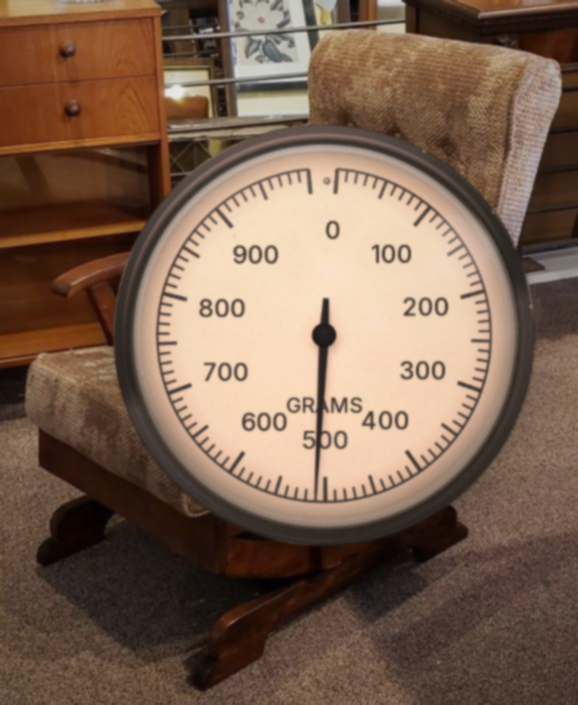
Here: **510** g
